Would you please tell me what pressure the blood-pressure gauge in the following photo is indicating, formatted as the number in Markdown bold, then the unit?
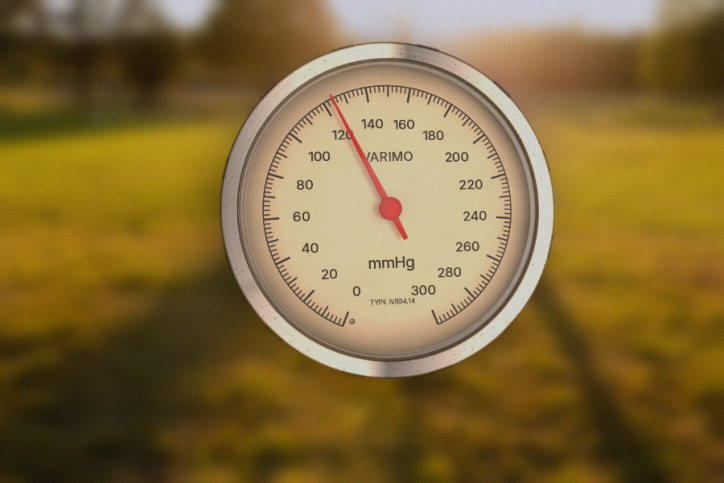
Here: **124** mmHg
